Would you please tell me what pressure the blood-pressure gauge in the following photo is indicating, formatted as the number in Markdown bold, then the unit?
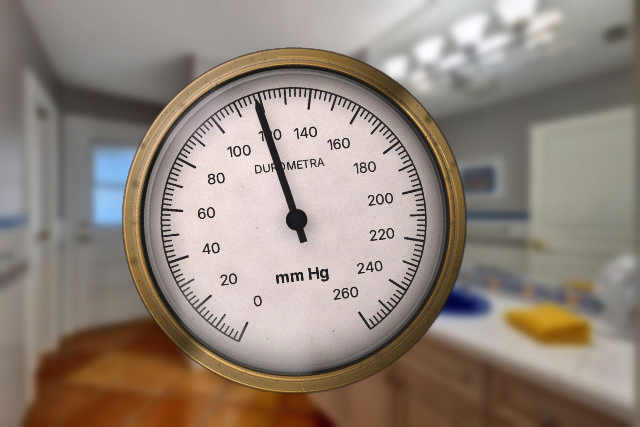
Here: **118** mmHg
